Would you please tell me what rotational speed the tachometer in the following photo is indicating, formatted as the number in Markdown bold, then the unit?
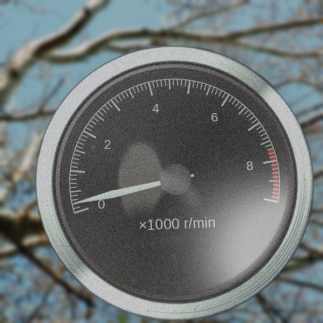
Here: **200** rpm
